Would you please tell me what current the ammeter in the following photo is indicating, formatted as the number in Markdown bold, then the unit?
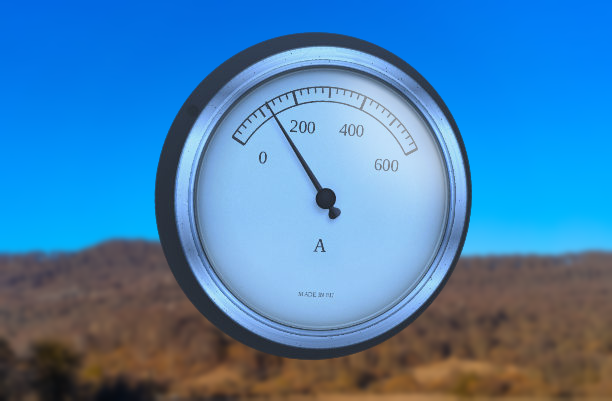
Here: **120** A
